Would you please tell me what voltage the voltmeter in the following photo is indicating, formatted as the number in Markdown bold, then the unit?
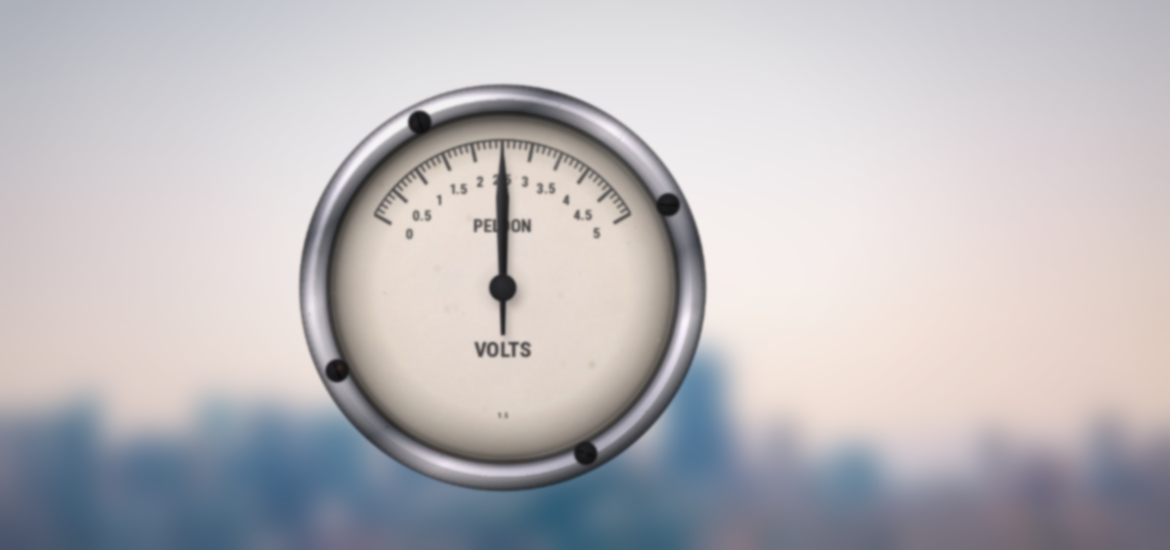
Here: **2.5** V
